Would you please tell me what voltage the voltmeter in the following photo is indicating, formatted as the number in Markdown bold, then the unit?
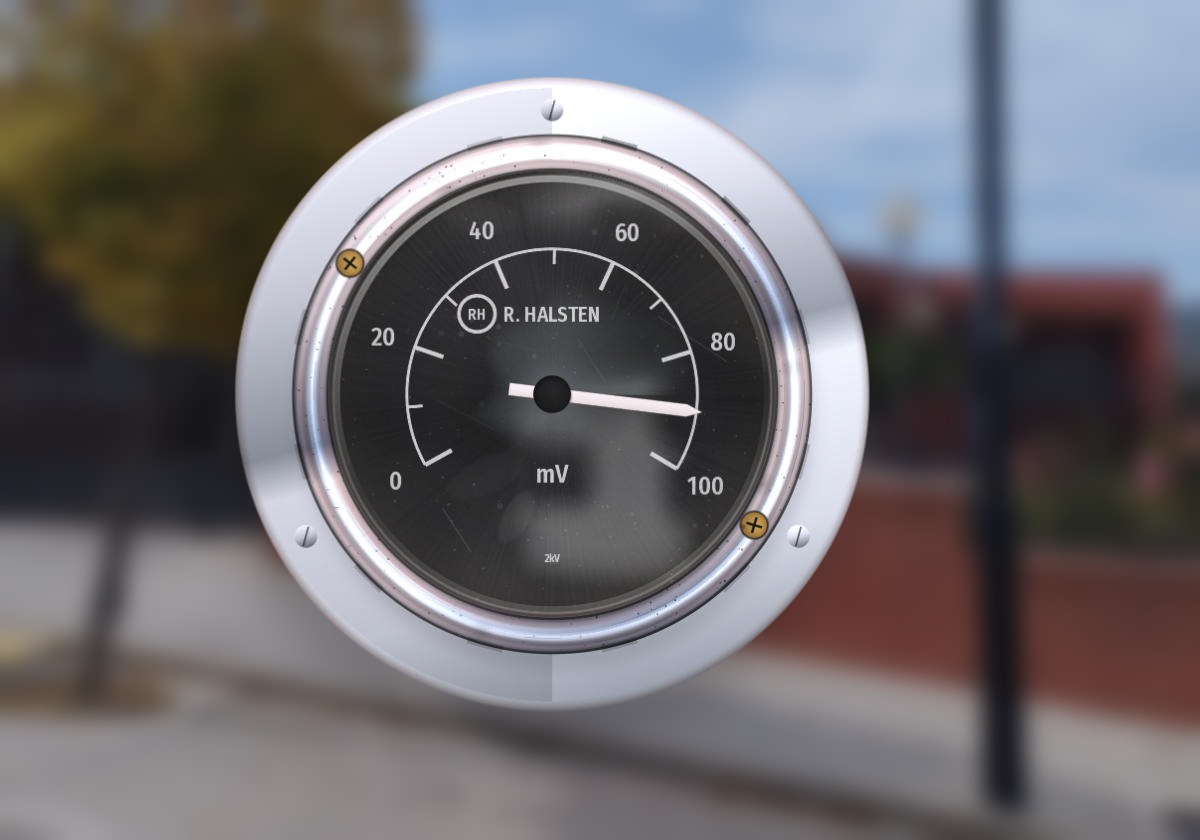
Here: **90** mV
